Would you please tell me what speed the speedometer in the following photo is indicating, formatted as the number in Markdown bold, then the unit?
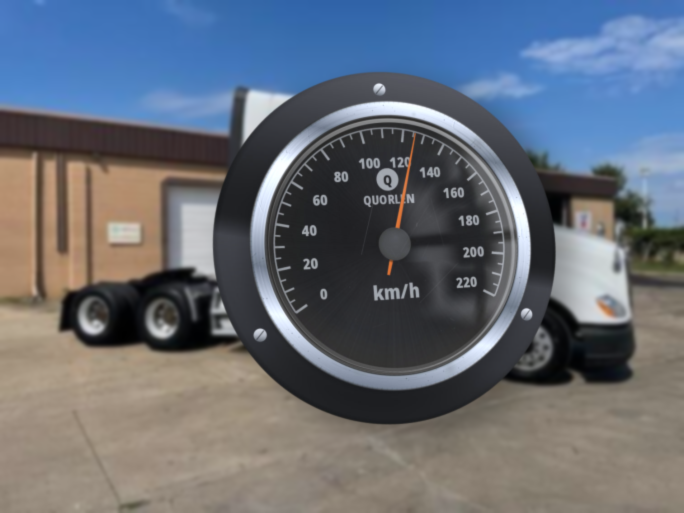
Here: **125** km/h
